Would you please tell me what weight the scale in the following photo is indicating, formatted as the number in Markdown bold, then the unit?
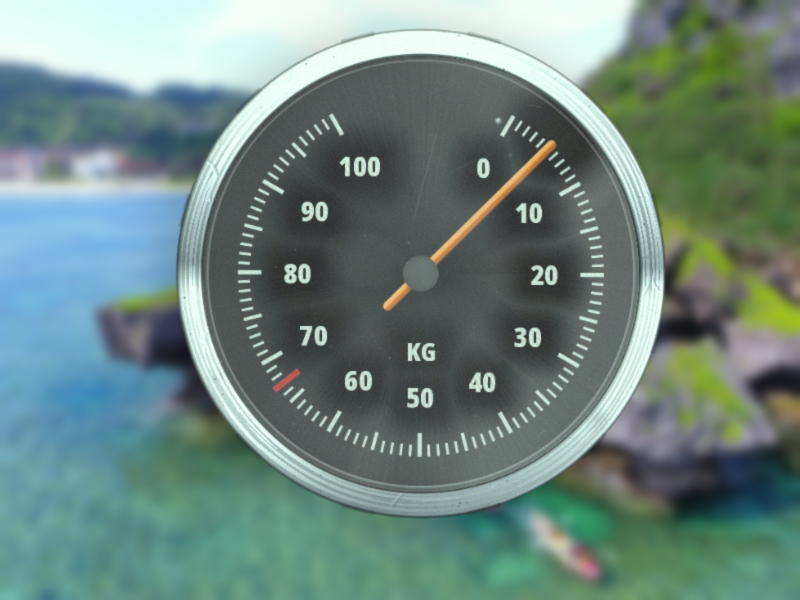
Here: **5** kg
